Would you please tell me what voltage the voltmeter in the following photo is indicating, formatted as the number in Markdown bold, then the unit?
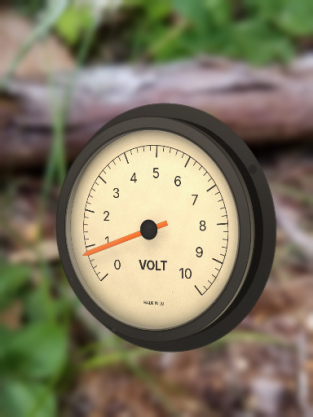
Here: **0.8** V
